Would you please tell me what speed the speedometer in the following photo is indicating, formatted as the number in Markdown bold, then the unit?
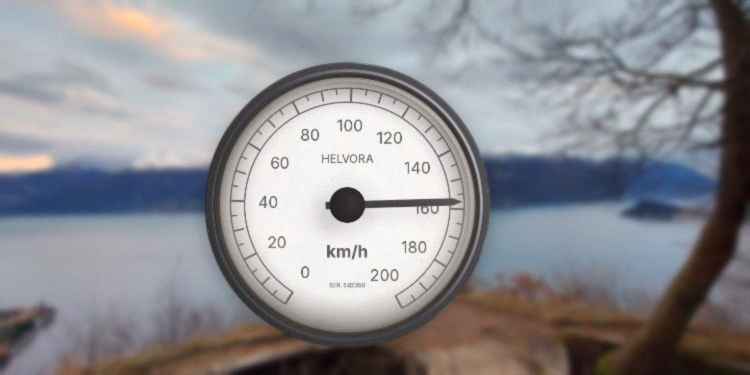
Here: **157.5** km/h
